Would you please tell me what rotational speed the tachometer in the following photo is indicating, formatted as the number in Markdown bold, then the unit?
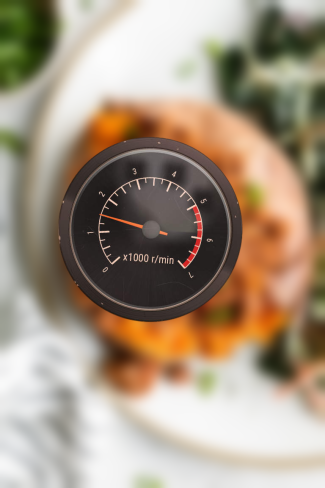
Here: **1500** rpm
